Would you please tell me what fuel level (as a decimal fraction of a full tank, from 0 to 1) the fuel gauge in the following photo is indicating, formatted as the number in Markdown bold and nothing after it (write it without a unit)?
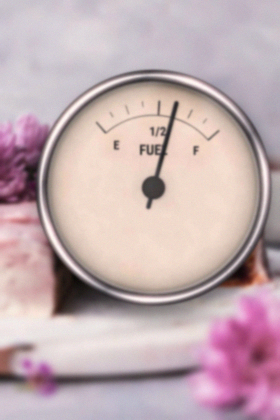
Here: **0.625**
